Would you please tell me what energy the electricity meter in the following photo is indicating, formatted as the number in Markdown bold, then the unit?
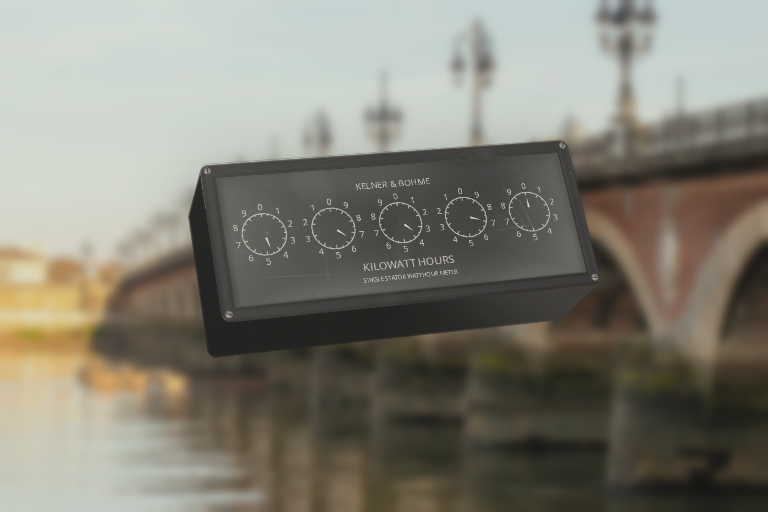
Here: **46370** kWh
